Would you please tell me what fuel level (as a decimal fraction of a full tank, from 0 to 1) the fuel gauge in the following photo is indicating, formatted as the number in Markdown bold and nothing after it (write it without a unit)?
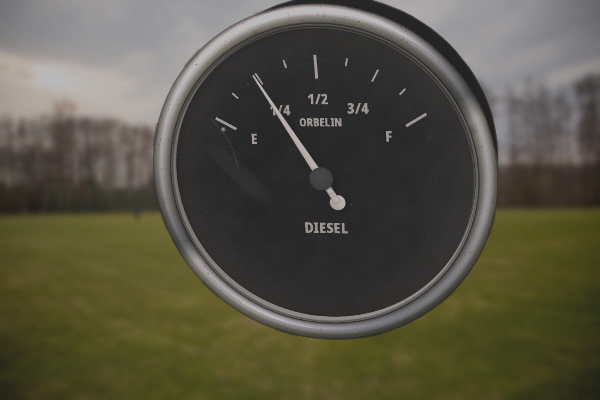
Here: **0.25**
